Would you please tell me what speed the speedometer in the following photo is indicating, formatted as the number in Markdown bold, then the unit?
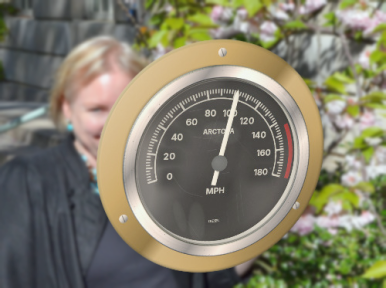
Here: **100** mph
